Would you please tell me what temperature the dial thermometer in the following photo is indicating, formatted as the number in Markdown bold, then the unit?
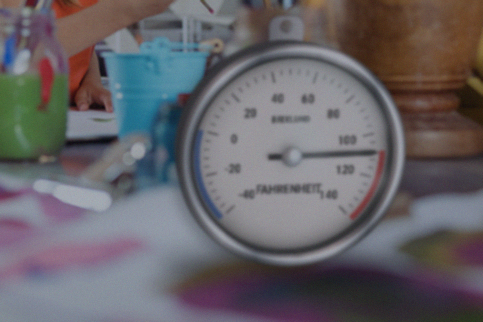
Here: **108** °F
